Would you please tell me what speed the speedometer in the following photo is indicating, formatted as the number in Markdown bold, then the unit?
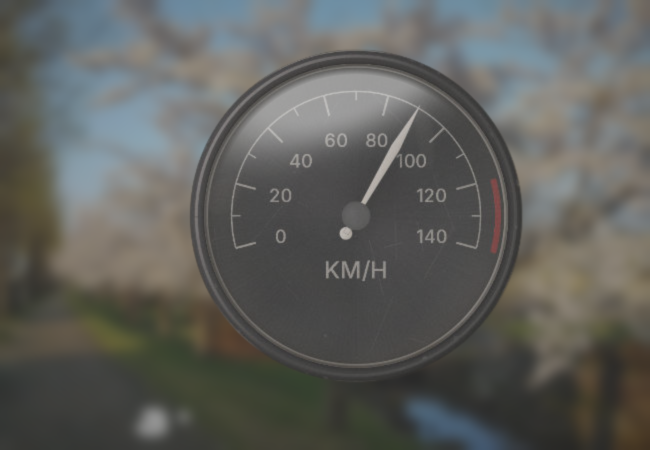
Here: **90** km/h
